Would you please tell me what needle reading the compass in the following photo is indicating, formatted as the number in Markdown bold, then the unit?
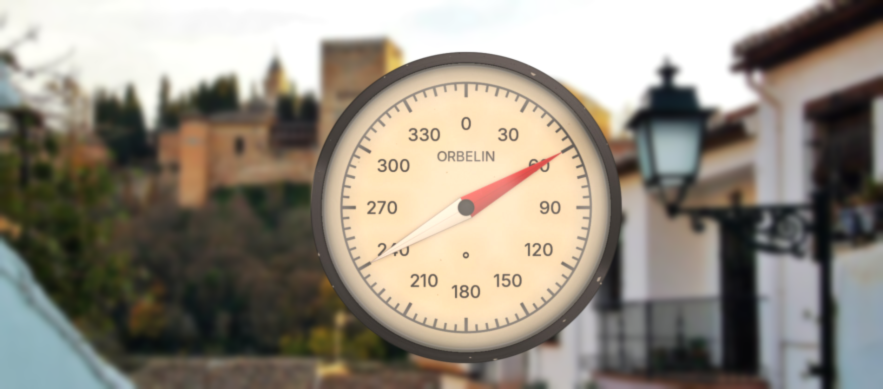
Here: **60** °
